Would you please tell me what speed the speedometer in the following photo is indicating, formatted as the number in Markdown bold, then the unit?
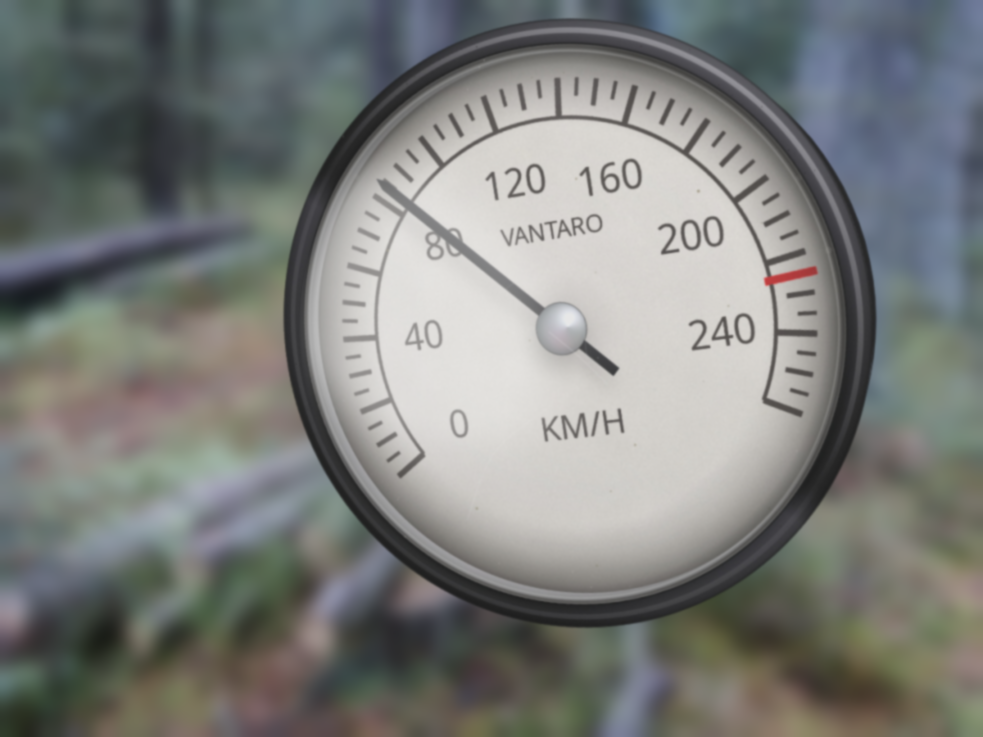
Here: **85** km/h
